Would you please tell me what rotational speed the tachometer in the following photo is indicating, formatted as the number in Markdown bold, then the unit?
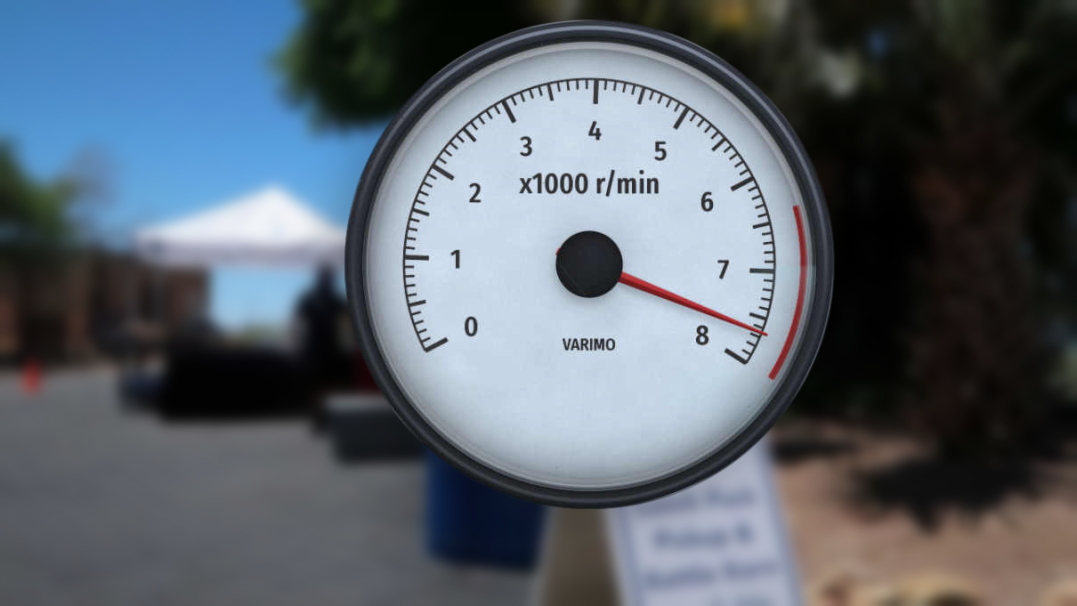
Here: **7650** rpm
